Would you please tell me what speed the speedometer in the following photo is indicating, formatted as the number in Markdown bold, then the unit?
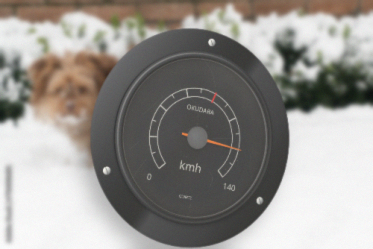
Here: **120** km/h
